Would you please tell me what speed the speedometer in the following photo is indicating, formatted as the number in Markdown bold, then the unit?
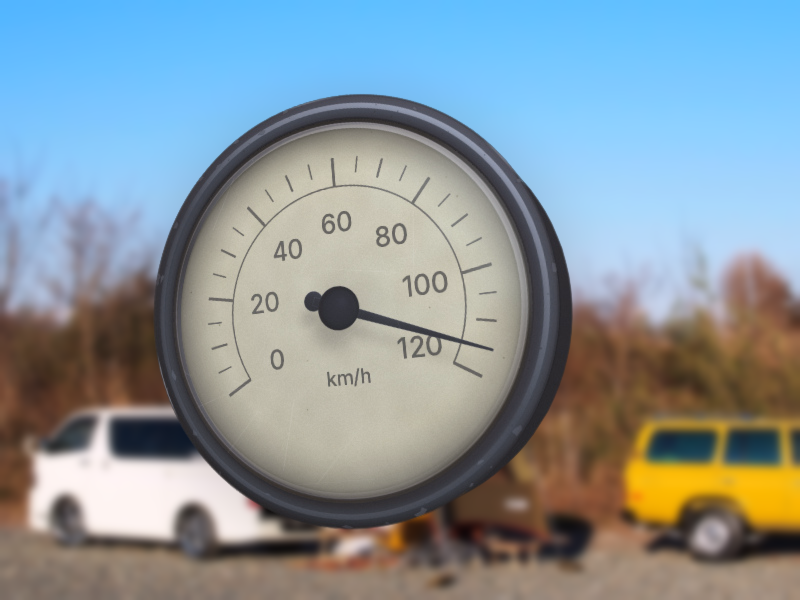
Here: **115** km/h
